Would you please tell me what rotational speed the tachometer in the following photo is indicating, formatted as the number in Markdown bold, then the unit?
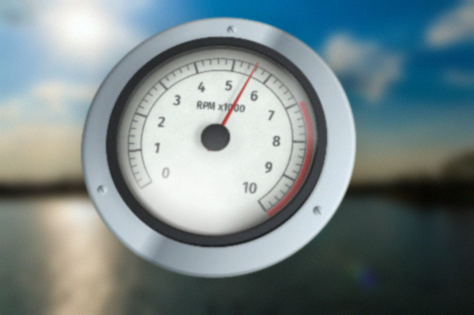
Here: **5600** rpm
